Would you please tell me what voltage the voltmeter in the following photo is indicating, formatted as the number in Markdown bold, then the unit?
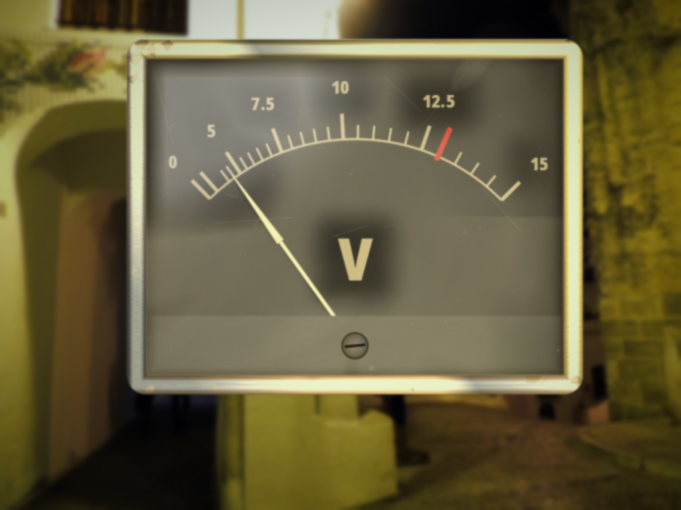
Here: **4.5** V
